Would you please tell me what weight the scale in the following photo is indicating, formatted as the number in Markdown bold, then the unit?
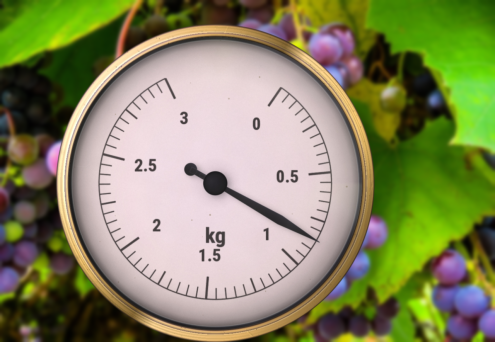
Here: **0.85** kg
